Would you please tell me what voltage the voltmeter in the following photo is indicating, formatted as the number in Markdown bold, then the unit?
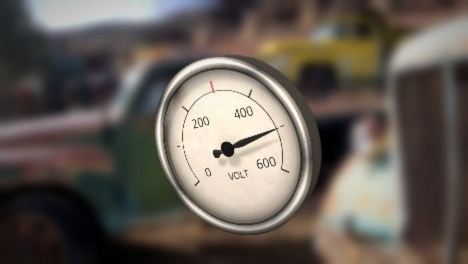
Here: **500** V
